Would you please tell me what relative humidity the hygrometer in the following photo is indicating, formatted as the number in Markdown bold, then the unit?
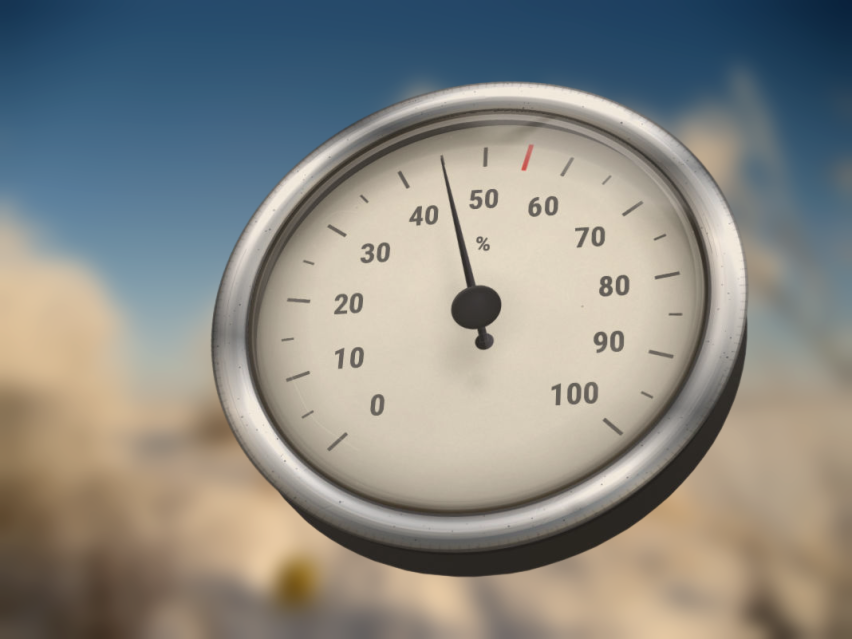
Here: **45** %
